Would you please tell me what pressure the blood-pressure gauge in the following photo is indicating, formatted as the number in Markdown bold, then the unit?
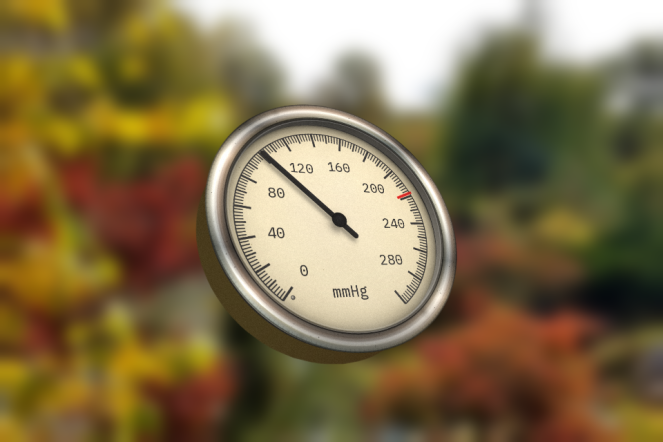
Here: **100** mmHg
